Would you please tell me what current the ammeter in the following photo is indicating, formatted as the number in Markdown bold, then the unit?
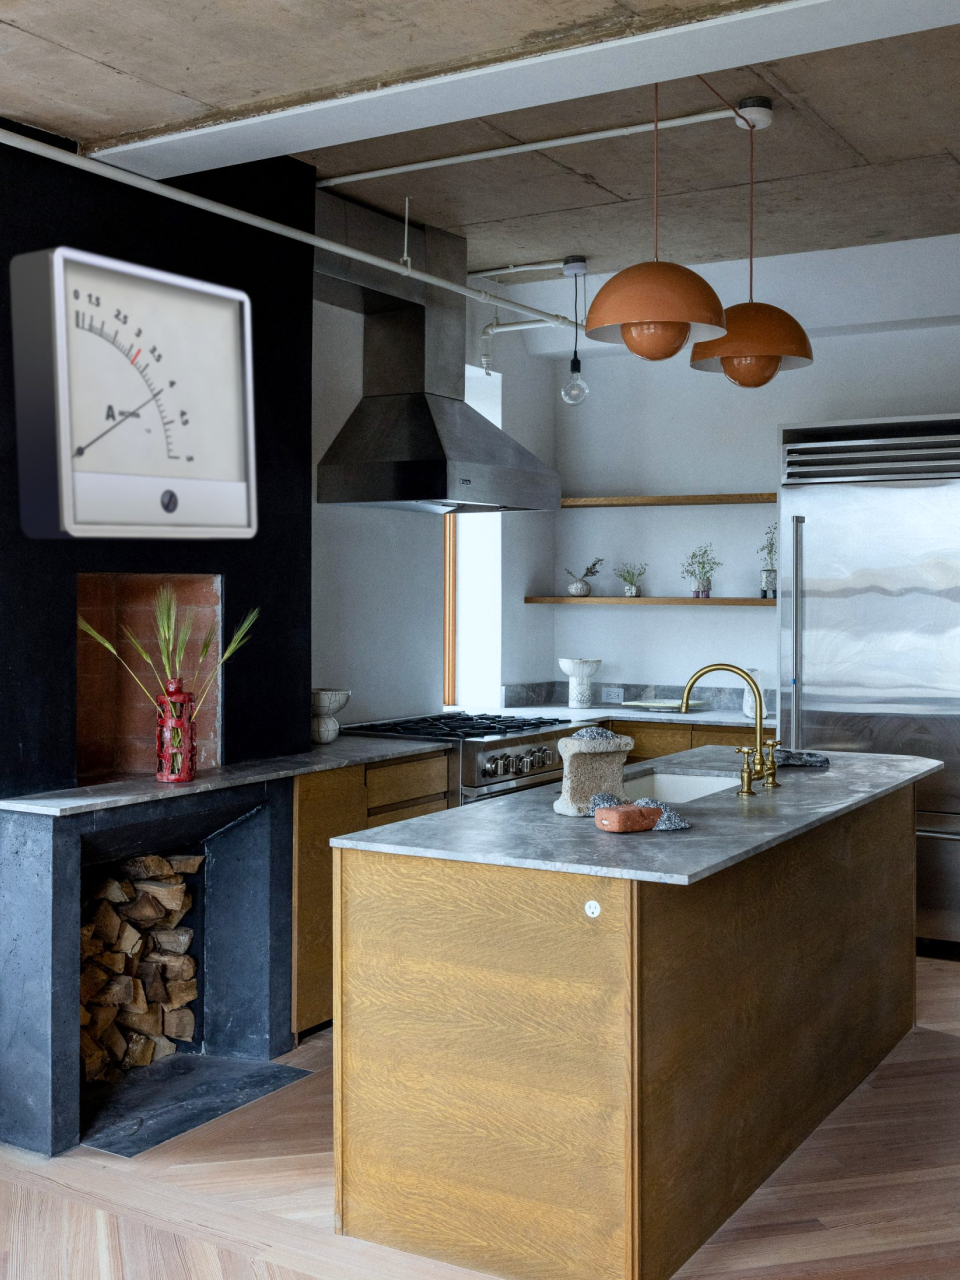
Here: **4** A
